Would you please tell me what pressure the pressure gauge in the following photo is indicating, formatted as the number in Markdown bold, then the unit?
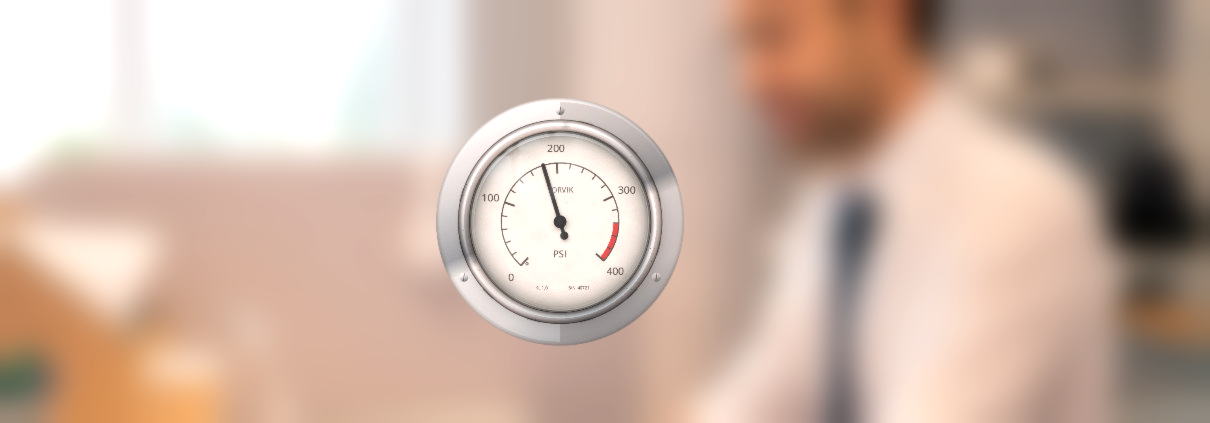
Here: **180** psi
